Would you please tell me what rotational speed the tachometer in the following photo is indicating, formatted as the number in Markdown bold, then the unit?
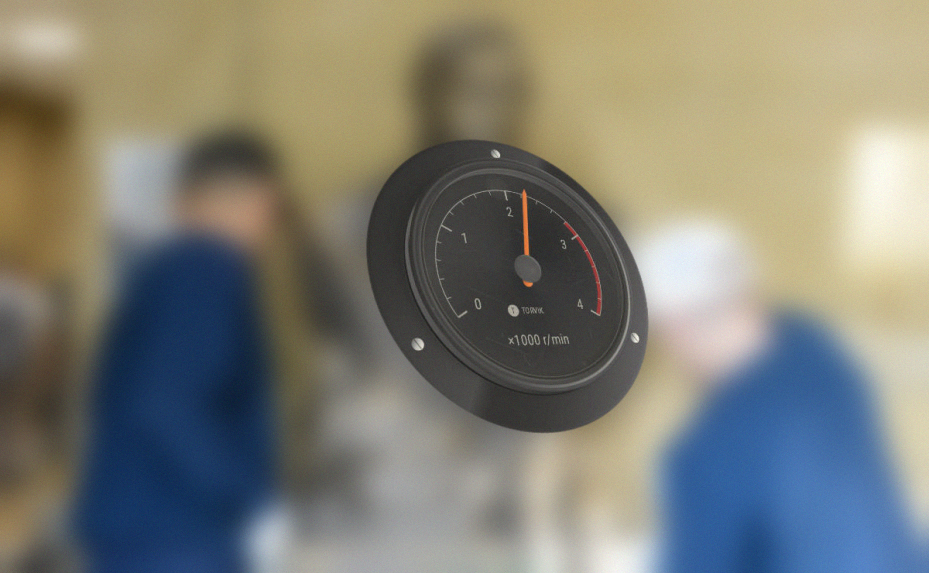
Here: **2200** rpm
